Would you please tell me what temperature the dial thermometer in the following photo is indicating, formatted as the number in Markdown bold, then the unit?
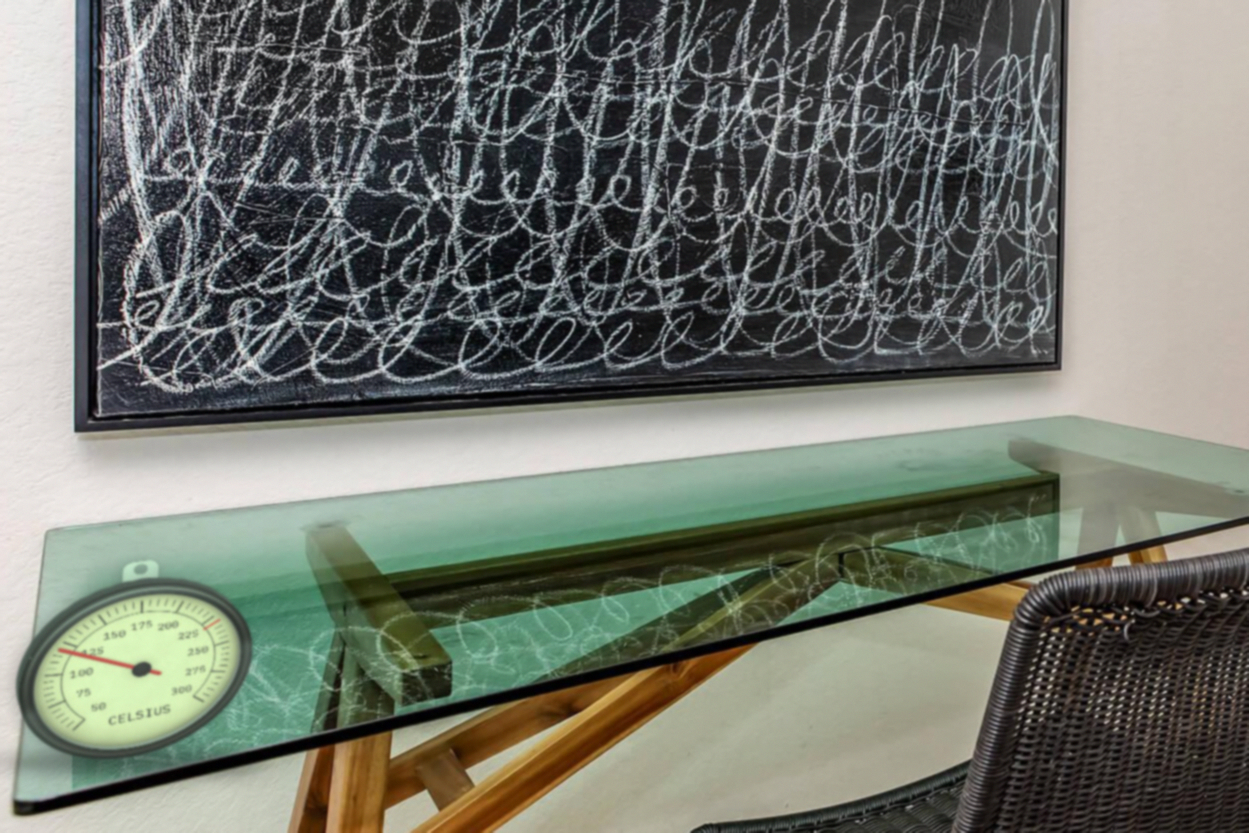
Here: **120** °C
